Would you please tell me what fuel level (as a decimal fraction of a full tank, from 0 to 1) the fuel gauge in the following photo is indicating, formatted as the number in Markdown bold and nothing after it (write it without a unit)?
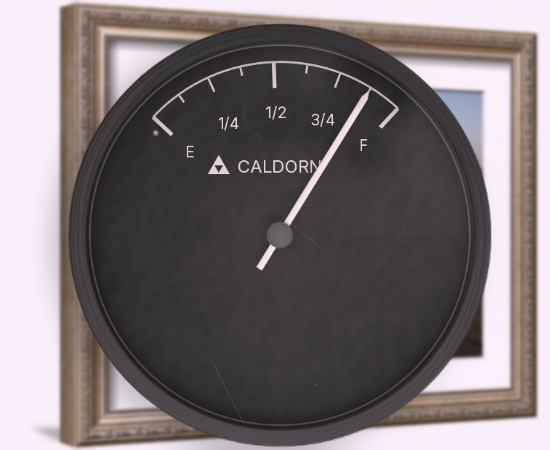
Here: **0.875**
